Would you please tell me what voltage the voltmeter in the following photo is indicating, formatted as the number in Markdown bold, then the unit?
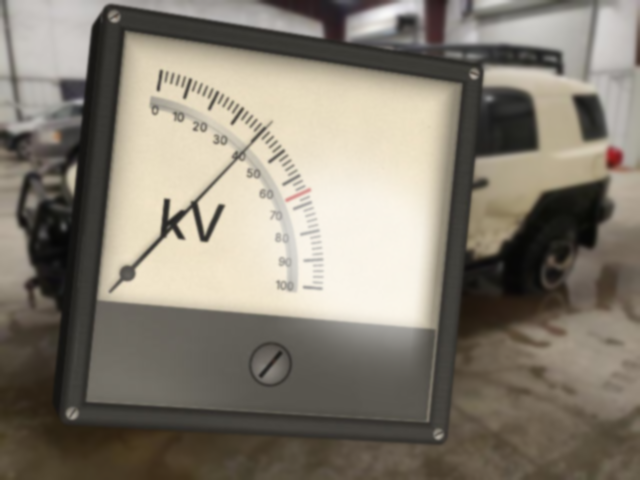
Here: **40** kV
